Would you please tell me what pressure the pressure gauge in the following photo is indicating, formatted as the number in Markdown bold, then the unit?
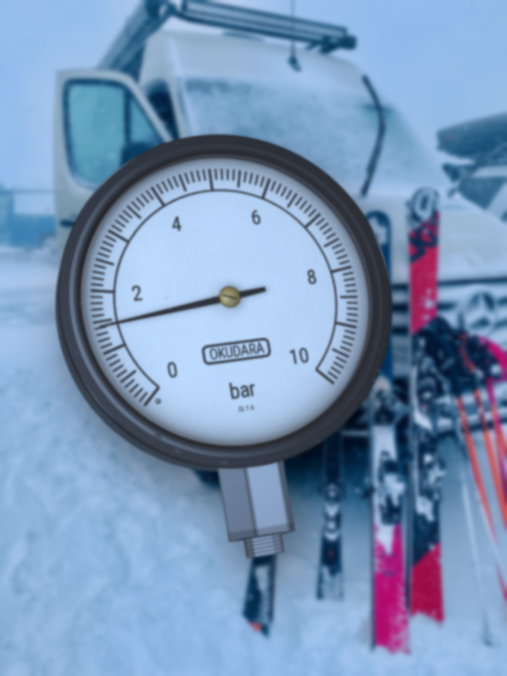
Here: **1.4** bar
